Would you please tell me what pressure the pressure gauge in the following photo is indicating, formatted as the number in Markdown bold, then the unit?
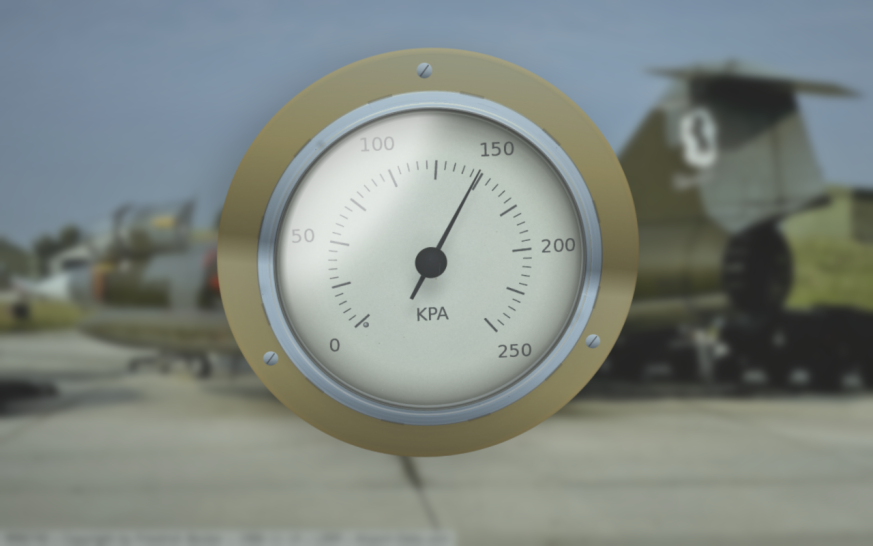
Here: **147.5** kPa
